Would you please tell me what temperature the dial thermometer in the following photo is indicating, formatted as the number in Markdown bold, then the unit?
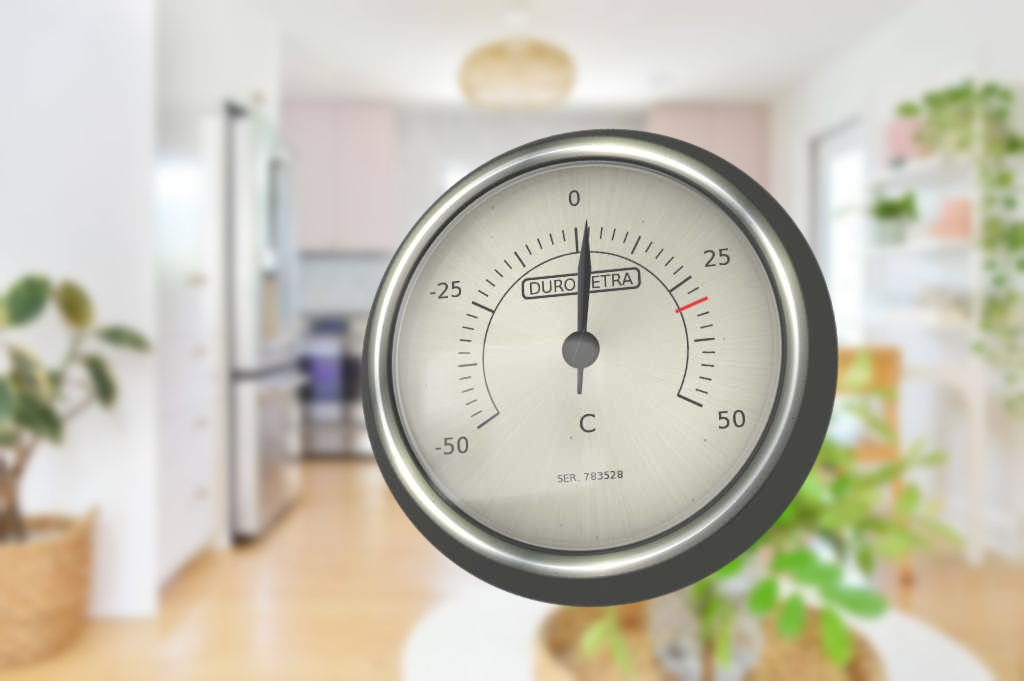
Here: **2.5** °C
